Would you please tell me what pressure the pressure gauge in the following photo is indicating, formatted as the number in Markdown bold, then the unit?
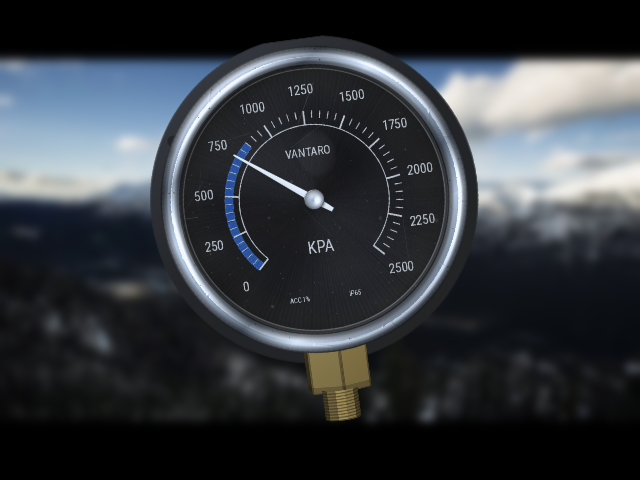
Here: **750** kPa
